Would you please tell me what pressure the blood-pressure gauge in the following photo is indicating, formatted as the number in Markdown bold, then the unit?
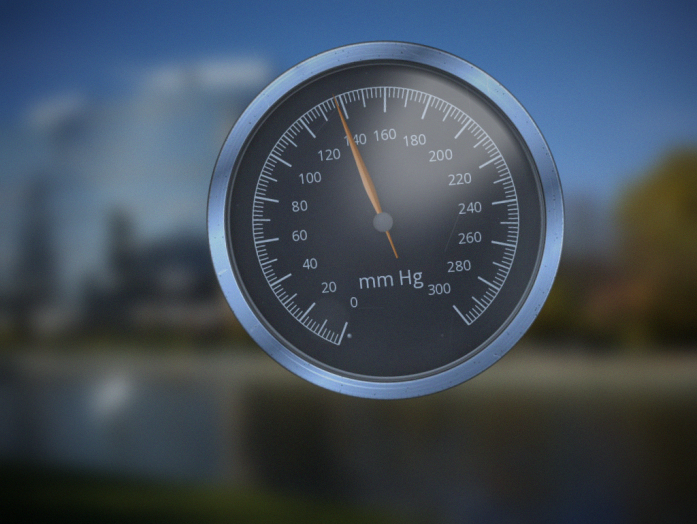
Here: **138** mmHg
